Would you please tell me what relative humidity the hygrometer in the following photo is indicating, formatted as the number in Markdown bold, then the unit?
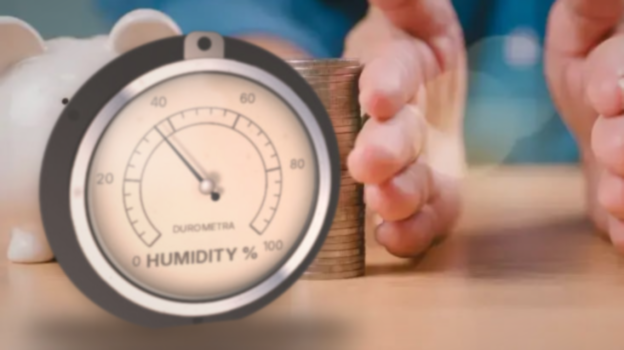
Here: **36** %
